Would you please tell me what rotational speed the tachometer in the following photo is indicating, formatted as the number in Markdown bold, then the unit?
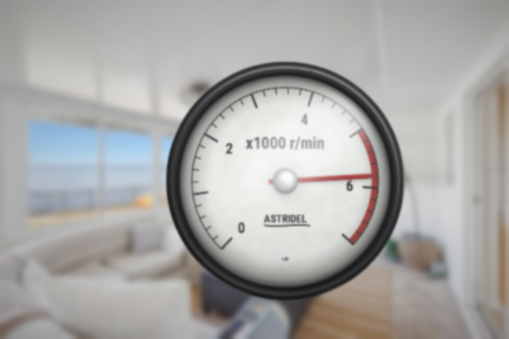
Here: **5800** rpm
